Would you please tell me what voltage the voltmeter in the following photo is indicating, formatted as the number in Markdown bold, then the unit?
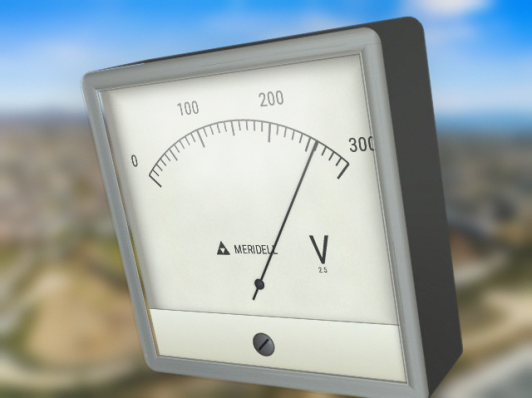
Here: **260** V
